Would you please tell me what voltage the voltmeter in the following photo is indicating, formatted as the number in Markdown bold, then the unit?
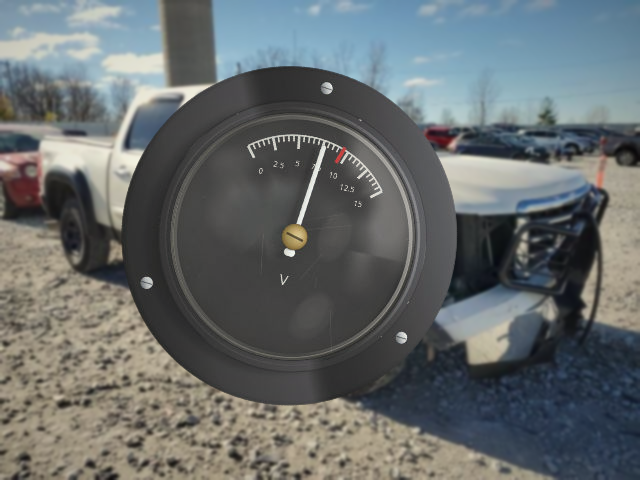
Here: **7.5** V
